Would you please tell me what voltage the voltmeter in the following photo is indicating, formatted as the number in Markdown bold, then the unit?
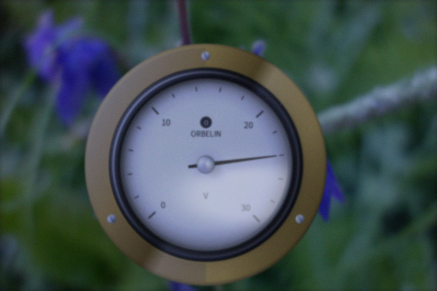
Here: **24** V
